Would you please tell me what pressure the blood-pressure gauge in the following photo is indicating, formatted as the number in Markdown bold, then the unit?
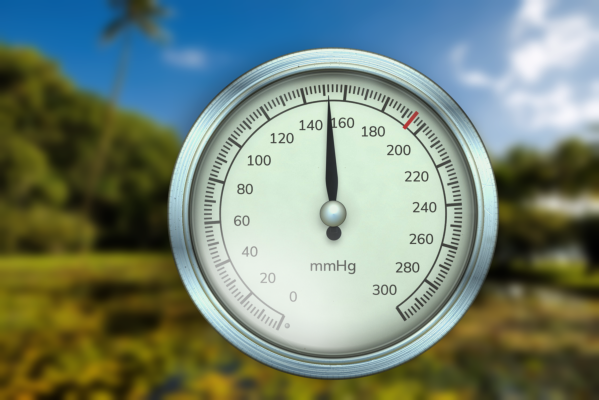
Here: **152** mmHg
